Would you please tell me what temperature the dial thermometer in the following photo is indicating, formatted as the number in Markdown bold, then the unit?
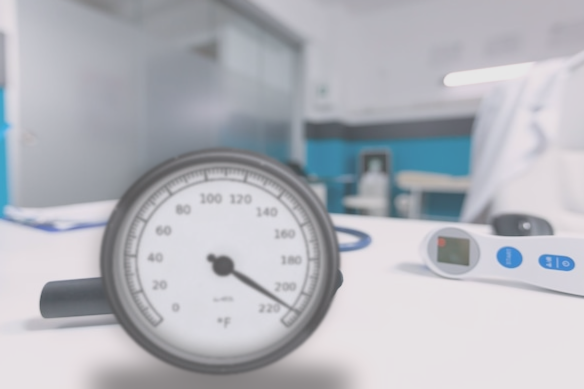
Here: **210** °F
